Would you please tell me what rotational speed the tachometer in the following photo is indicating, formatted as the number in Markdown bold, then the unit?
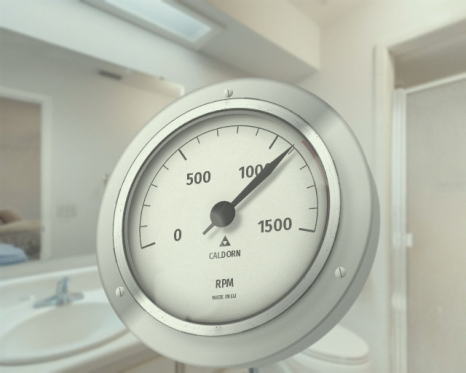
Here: **1100** rpm
